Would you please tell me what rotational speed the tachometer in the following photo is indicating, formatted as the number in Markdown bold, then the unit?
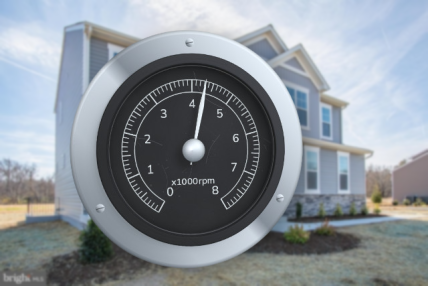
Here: **4300** rpm
